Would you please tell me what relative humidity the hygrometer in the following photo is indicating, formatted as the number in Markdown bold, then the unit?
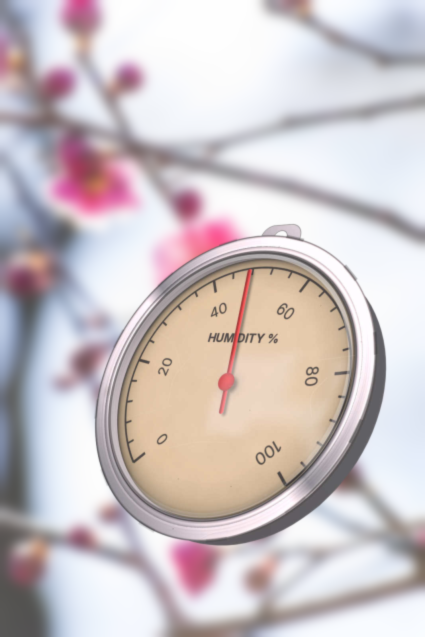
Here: **48** %
